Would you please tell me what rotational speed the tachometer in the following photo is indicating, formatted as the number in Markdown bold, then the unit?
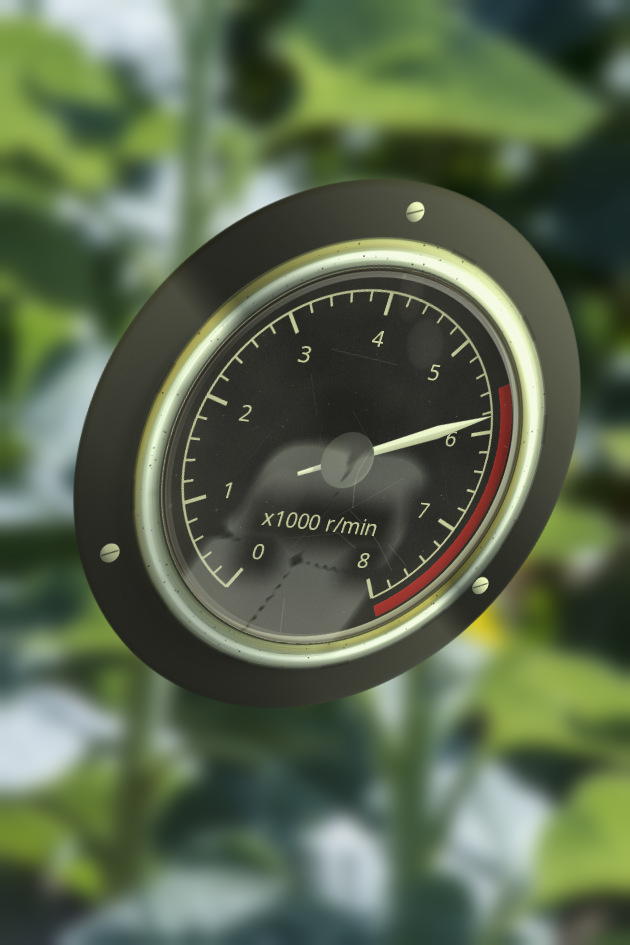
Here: **5800** rpm
